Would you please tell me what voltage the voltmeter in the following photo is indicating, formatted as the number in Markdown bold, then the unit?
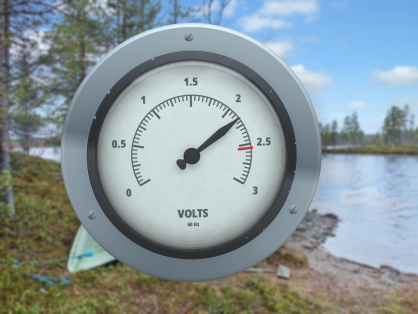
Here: **2.15** V
